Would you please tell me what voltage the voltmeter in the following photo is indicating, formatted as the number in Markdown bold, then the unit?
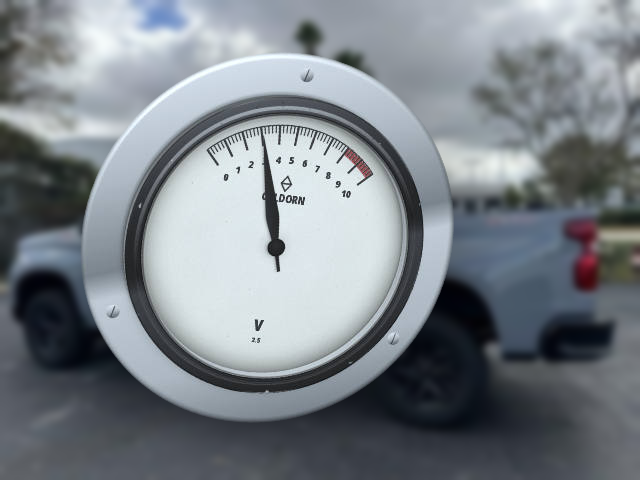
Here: **3** V
